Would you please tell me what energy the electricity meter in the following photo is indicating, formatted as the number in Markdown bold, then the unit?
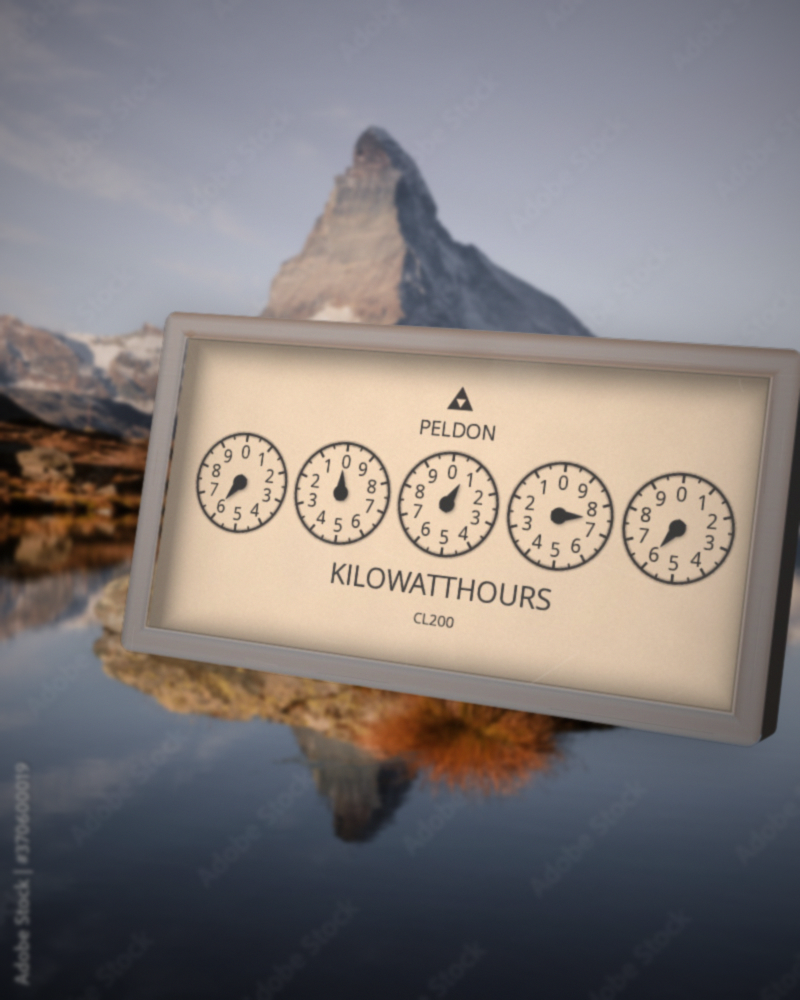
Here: **60076** kWh
